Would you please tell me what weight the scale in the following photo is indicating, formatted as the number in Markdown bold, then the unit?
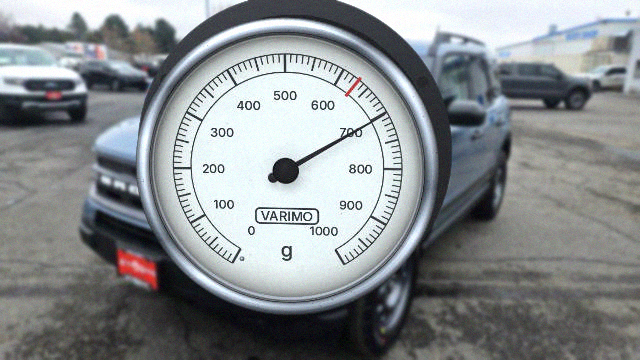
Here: **700** g
